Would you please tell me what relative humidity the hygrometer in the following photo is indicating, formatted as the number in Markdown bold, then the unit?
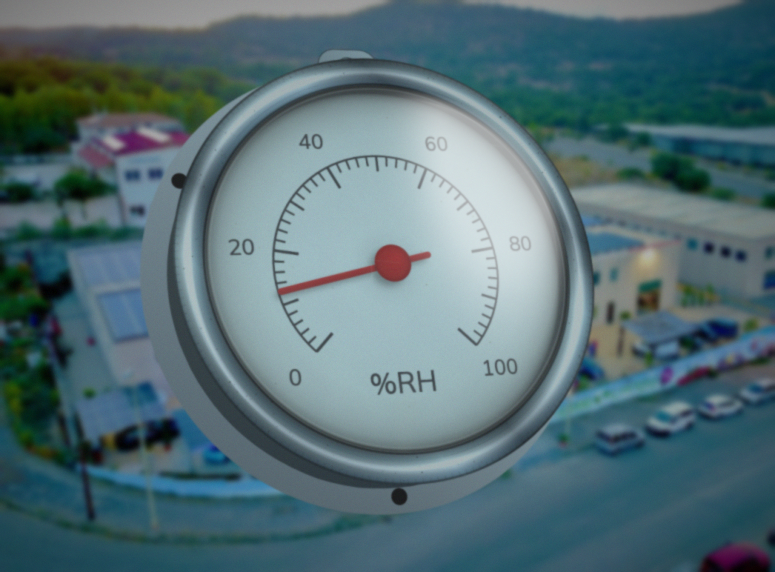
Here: **12** %
